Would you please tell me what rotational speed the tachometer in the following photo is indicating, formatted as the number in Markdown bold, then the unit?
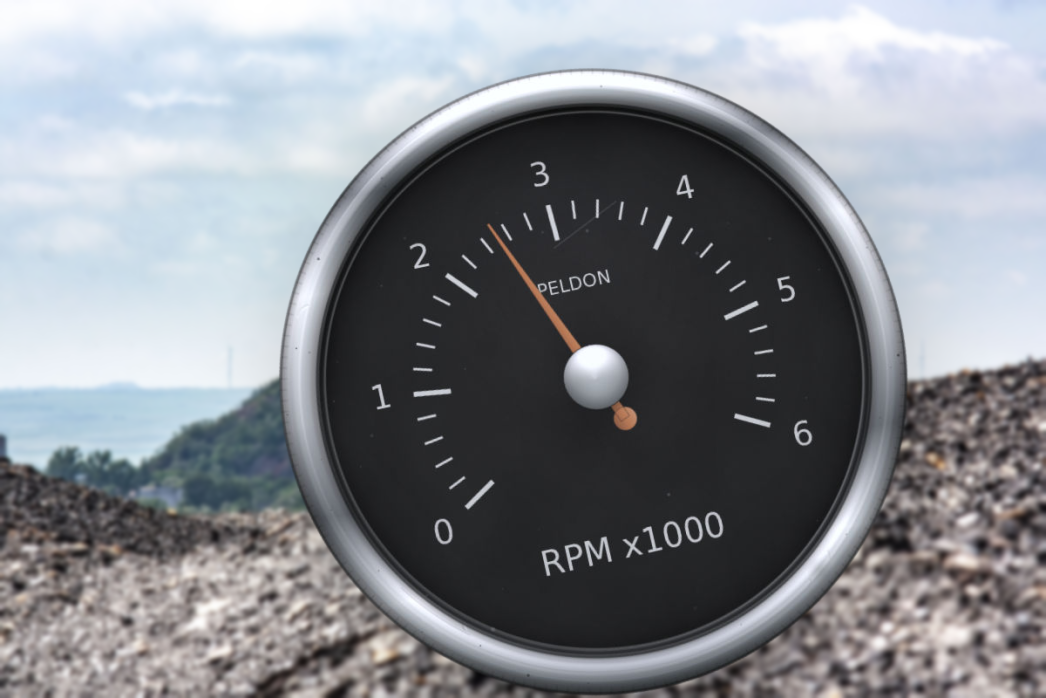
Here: **2500** rpm
